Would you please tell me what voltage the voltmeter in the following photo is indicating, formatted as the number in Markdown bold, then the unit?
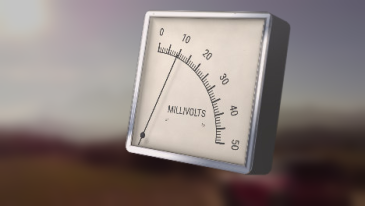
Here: **10** mV
